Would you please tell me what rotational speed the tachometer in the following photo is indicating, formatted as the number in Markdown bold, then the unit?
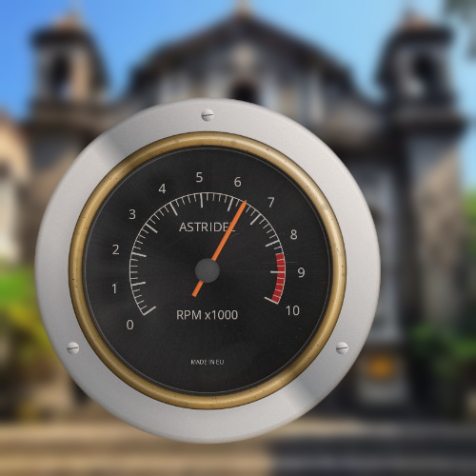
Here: **6400** rpm
